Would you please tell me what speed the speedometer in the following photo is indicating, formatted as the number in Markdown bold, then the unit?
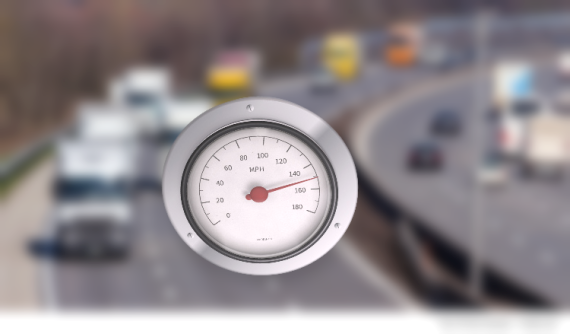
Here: **150** mph
